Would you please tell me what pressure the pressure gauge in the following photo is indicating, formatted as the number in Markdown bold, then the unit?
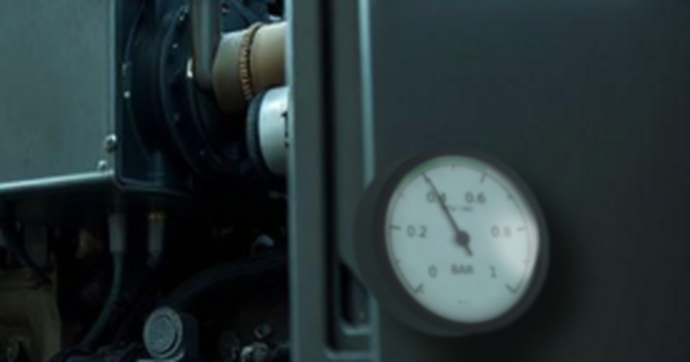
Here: **0.4** bar
